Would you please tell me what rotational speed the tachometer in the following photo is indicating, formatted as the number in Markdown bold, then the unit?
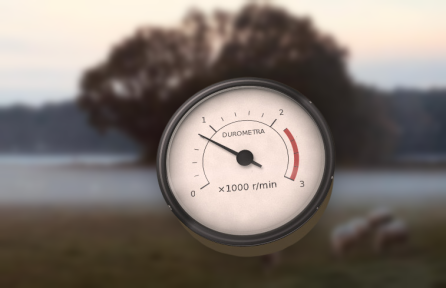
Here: **800** rpm
